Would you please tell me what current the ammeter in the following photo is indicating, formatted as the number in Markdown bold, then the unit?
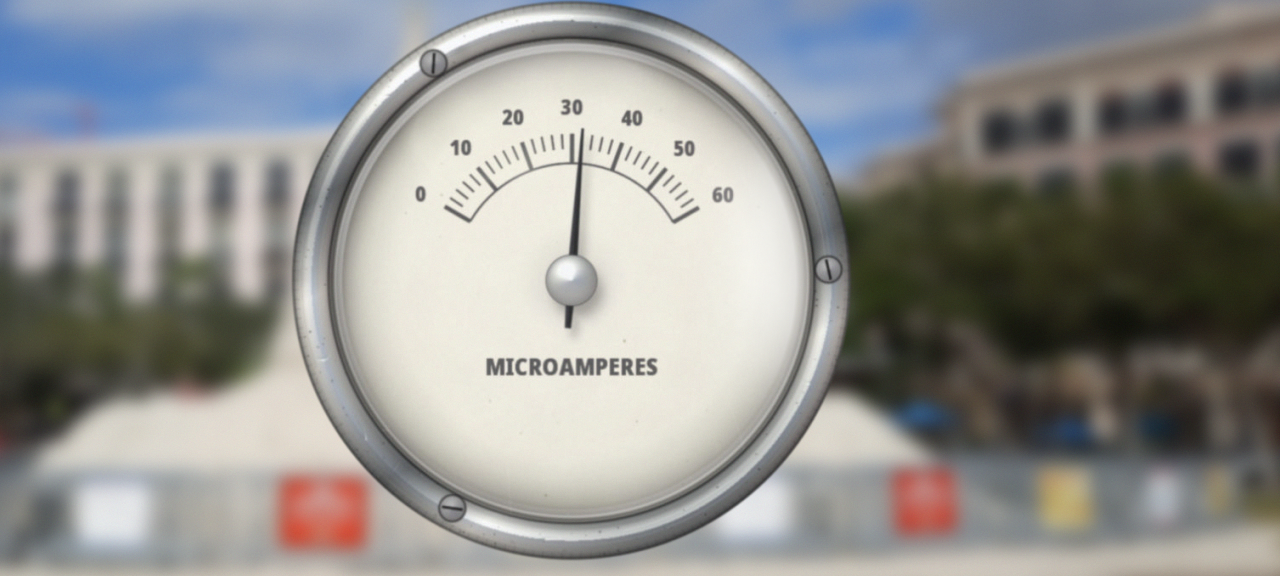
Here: **32** µA
